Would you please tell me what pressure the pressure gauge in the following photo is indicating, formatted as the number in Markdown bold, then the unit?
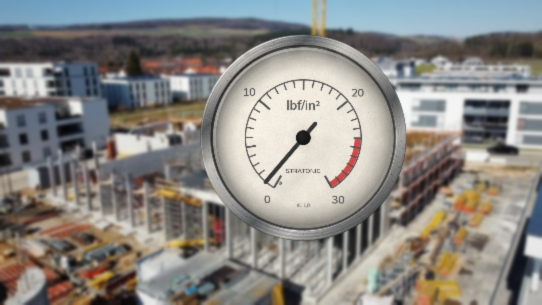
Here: **1** psi
